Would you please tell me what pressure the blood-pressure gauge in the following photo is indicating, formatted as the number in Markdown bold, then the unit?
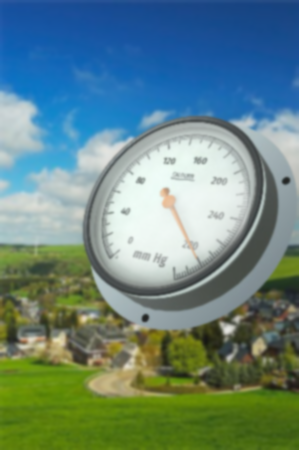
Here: **280** mmHg
